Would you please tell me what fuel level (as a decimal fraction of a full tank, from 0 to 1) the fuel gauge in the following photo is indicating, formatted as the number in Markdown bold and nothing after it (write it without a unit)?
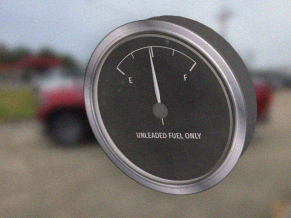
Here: **0.5**
